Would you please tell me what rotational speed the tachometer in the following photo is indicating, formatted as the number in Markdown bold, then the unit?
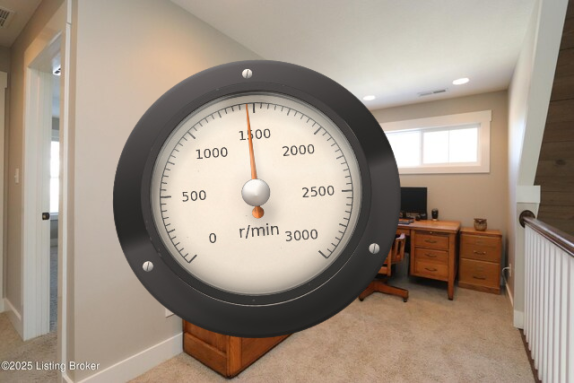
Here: **1450** rpm
